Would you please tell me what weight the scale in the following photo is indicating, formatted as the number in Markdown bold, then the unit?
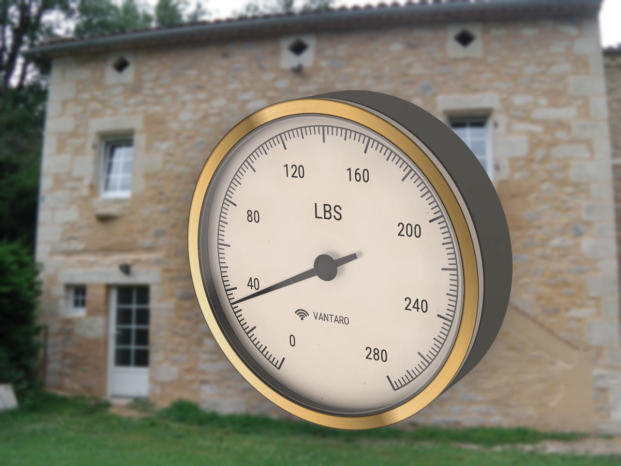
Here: **34** lb
